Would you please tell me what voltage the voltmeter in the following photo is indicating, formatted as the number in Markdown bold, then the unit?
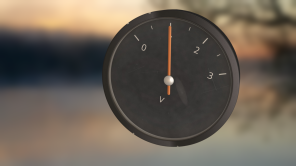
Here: **1** V
